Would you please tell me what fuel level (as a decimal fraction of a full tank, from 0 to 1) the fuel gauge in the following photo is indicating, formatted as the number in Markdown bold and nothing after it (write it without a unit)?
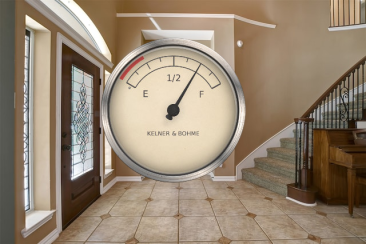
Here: **0.75**
